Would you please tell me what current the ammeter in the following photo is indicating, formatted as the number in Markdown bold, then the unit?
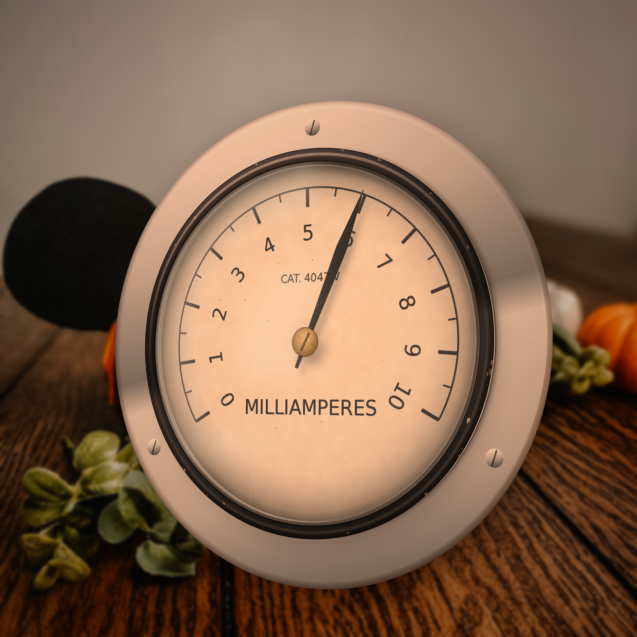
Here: **6** mA
